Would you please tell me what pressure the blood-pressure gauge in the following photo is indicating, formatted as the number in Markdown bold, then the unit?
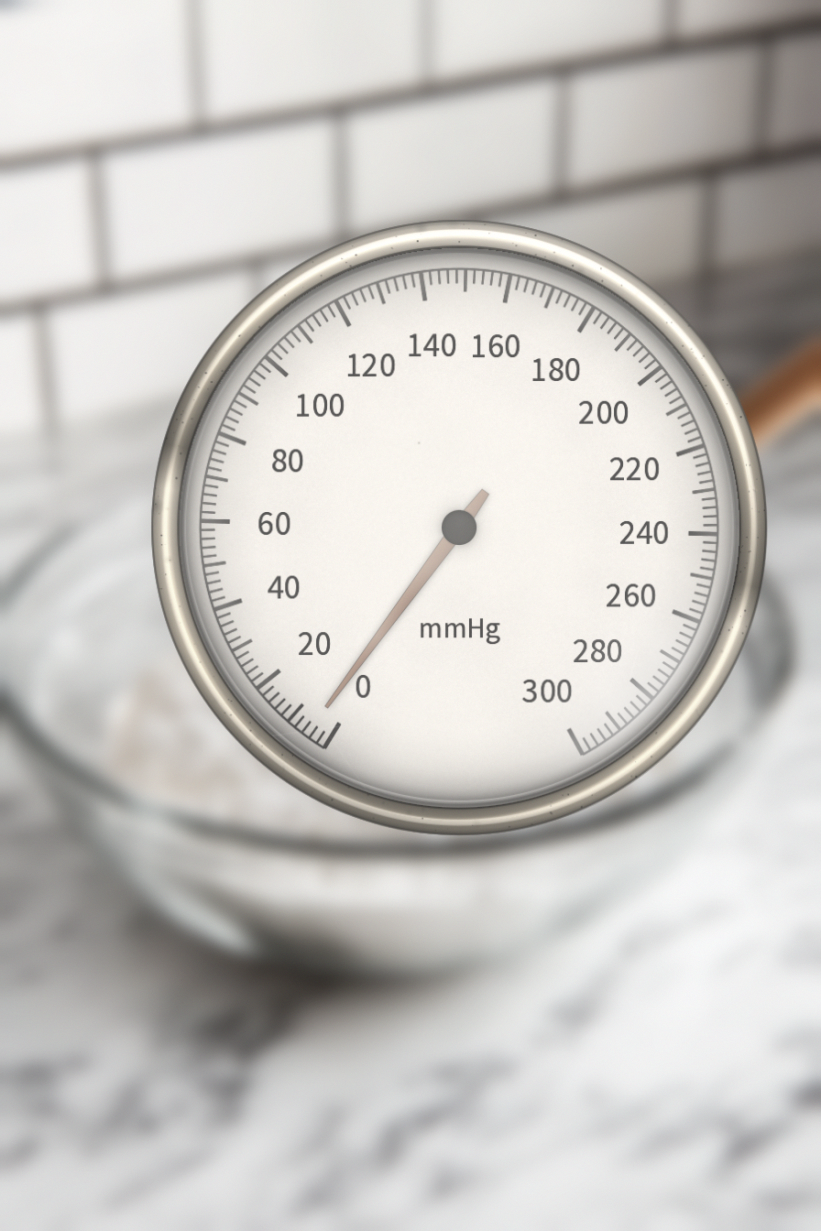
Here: **5** mmHg
